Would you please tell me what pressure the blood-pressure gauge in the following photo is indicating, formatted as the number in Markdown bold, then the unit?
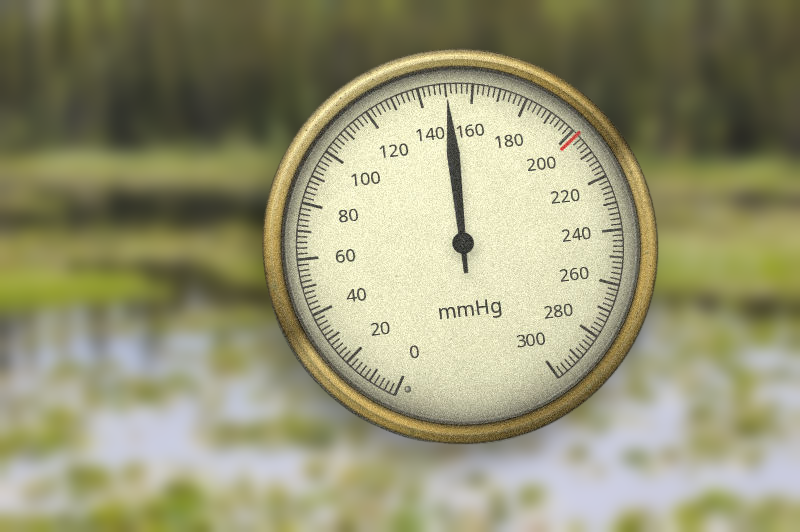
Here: **150** mmHg
